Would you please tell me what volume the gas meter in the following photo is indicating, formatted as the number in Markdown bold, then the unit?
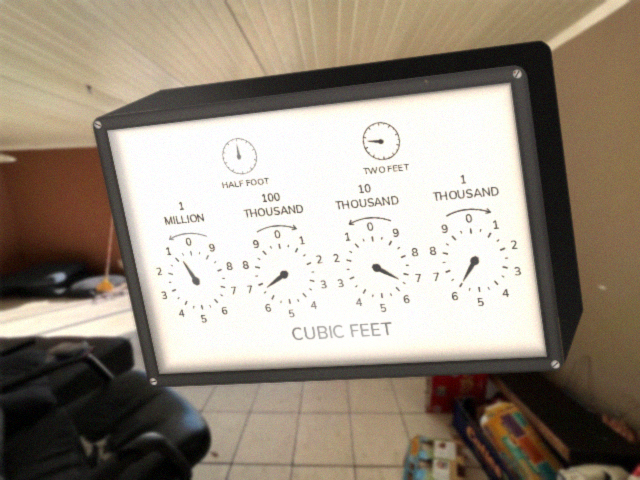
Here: **66600** ft³
